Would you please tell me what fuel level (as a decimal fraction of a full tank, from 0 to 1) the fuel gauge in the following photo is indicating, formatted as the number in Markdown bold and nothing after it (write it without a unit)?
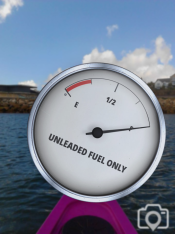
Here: **1**
